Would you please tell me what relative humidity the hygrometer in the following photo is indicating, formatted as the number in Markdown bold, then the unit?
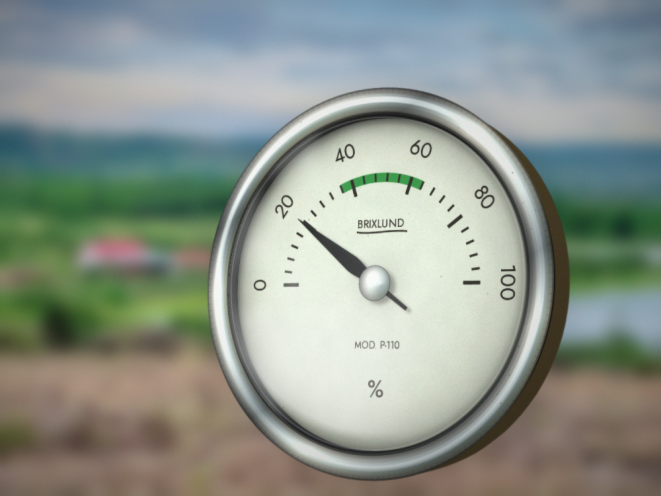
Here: **20** %
